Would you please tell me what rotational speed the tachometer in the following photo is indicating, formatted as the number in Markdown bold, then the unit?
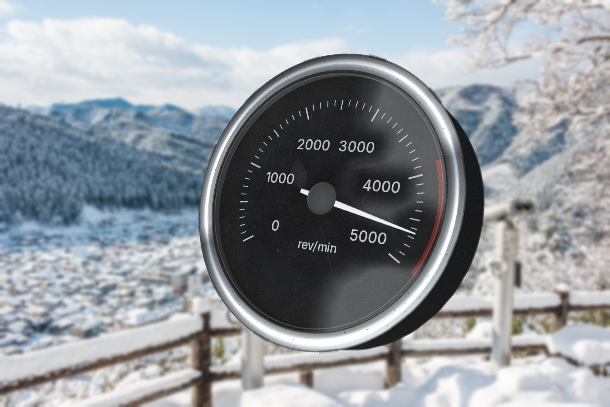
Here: **4650** rpm
